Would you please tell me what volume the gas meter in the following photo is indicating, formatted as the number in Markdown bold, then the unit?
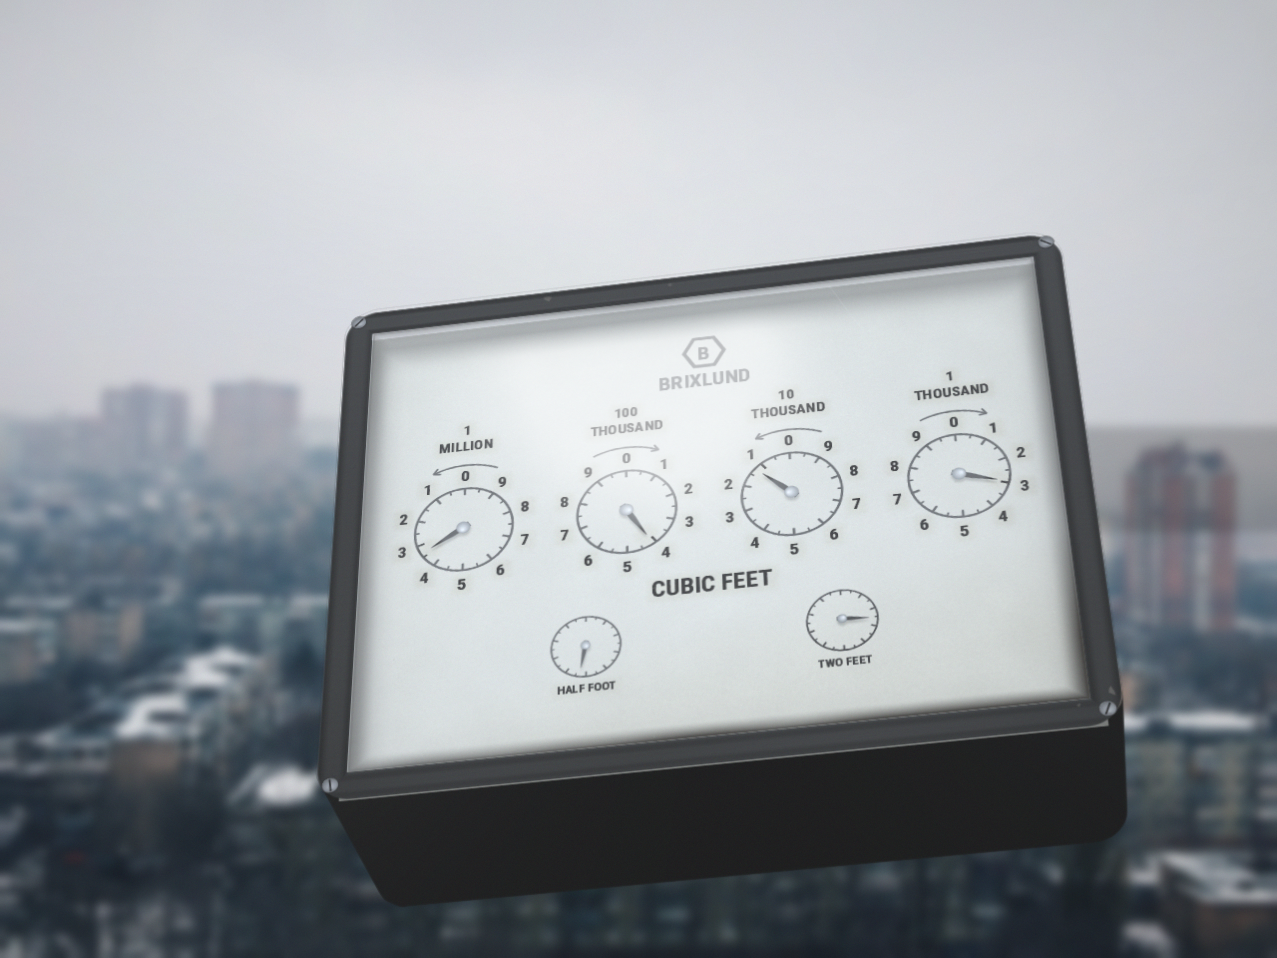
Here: **341300** ft³
